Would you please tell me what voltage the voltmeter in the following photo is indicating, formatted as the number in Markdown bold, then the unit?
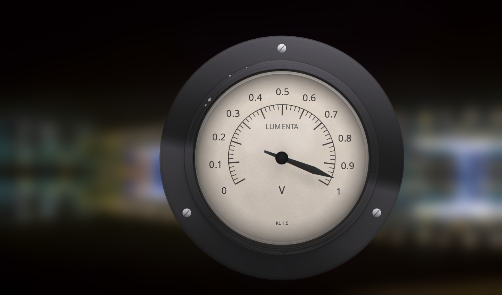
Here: **0.96** V
